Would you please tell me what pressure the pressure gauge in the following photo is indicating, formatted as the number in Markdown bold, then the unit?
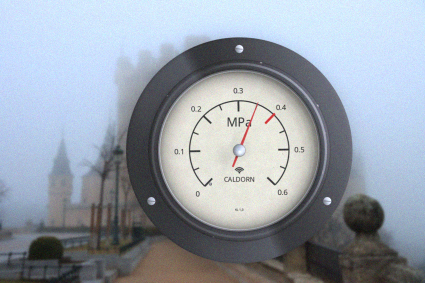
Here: **0.35** MPa
